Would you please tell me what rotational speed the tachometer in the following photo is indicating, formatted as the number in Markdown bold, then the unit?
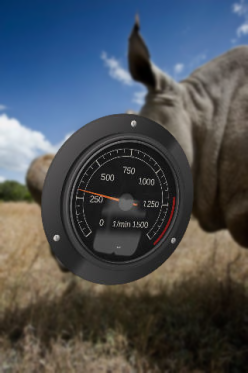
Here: **300** rpm
